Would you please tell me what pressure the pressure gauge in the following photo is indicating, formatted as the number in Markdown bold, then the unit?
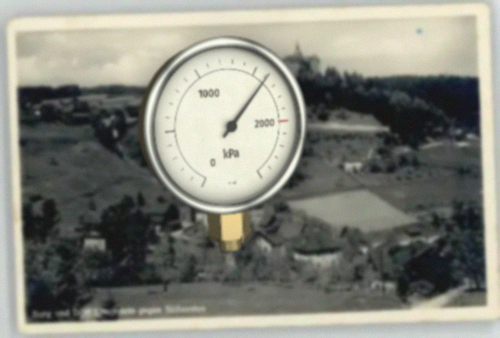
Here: **1600** kPa
